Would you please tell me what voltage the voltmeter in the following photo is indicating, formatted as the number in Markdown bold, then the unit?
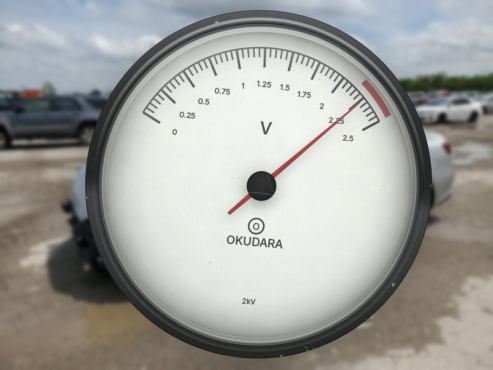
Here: **2.25** V
